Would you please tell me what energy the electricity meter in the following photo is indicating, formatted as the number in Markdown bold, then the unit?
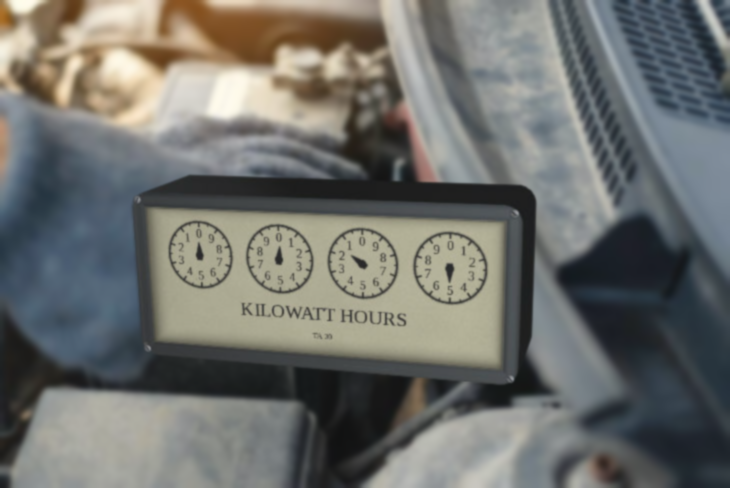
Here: **15** kWh
